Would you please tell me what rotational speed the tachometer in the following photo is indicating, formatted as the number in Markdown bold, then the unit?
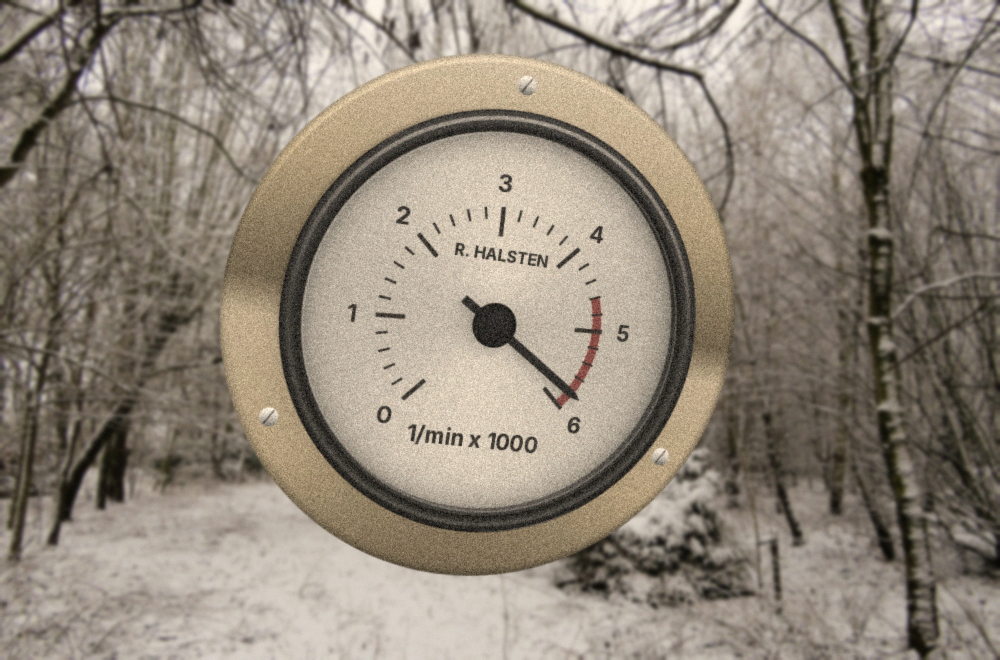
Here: **5800** rpm
